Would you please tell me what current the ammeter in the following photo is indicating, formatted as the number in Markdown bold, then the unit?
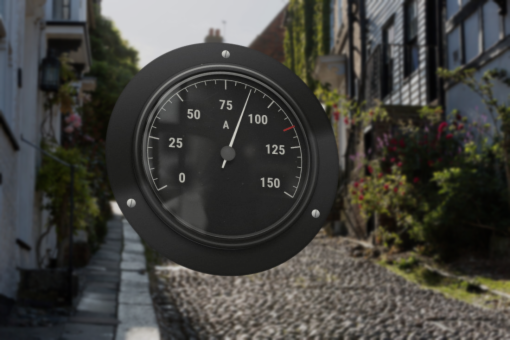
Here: **87.5** A
